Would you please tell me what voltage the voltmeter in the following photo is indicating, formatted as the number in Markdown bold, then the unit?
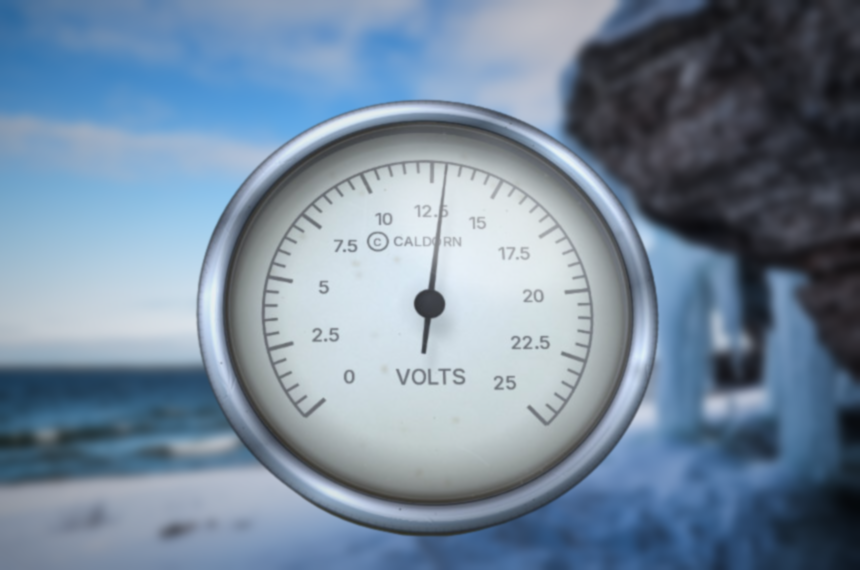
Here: **13** V
